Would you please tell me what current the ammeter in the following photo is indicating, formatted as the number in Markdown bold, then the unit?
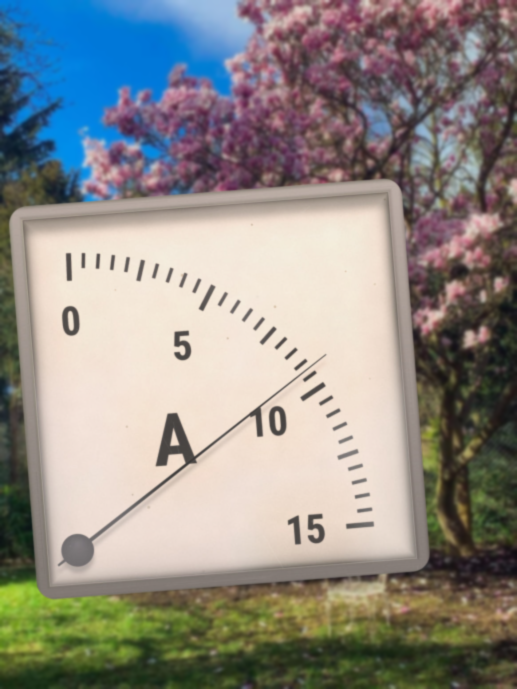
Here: **9.25** A
